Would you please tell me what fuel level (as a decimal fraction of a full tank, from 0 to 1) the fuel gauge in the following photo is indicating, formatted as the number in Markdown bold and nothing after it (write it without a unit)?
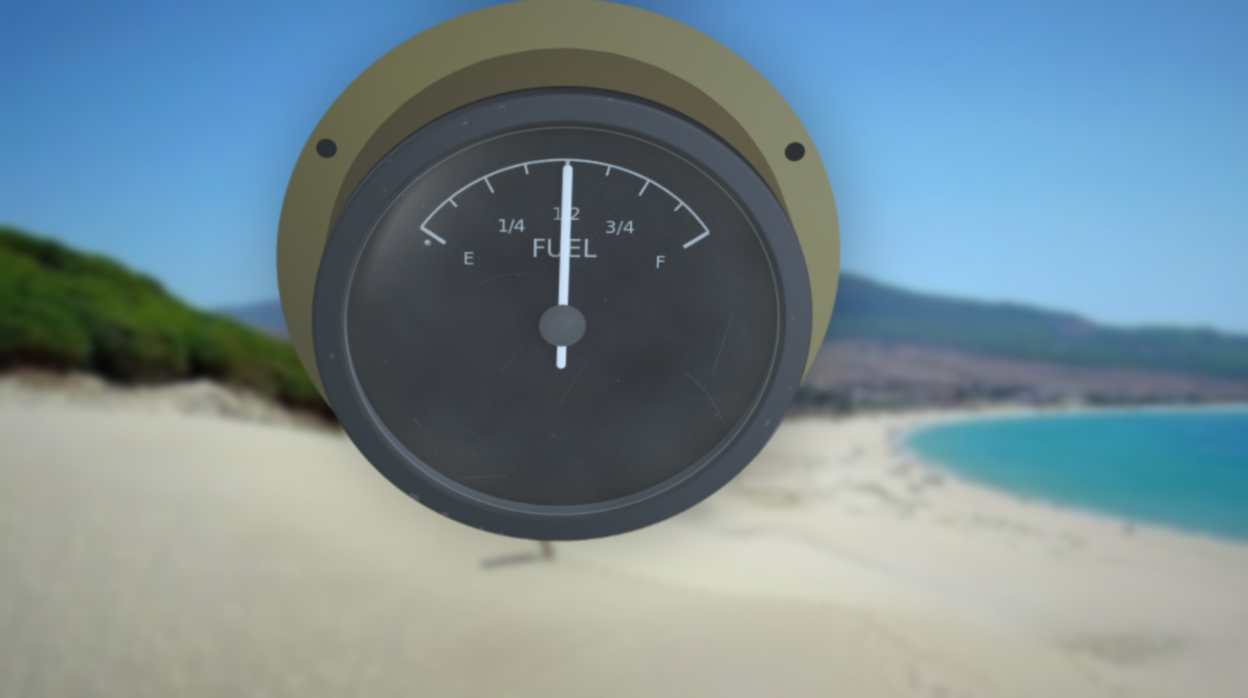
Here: **0.5**
